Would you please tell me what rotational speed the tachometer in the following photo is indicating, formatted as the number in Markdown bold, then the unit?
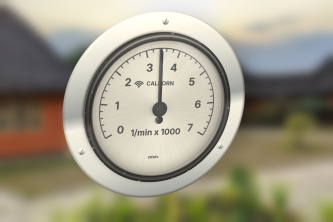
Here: **3400** rpm
